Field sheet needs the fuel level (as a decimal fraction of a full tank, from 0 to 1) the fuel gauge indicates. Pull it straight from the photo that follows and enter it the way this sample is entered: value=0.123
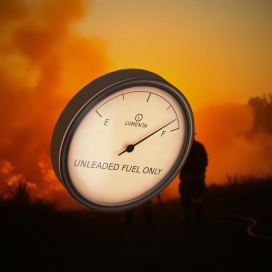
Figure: value=0.875
